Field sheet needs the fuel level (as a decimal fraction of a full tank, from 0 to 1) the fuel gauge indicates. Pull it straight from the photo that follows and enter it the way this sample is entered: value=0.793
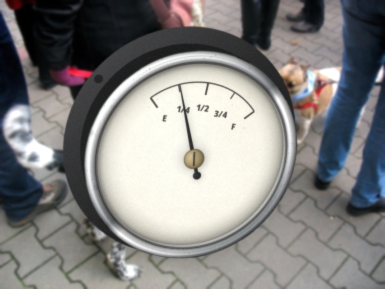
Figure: value=0.25
